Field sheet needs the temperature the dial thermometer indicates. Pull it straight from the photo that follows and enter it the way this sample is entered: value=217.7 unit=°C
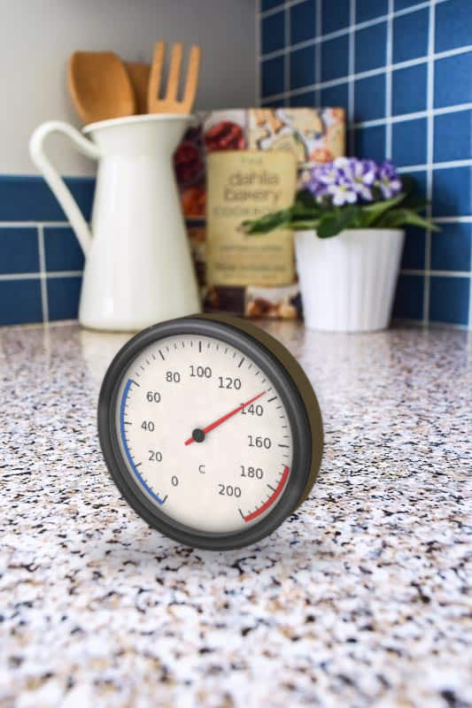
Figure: value=136 unit=°C
